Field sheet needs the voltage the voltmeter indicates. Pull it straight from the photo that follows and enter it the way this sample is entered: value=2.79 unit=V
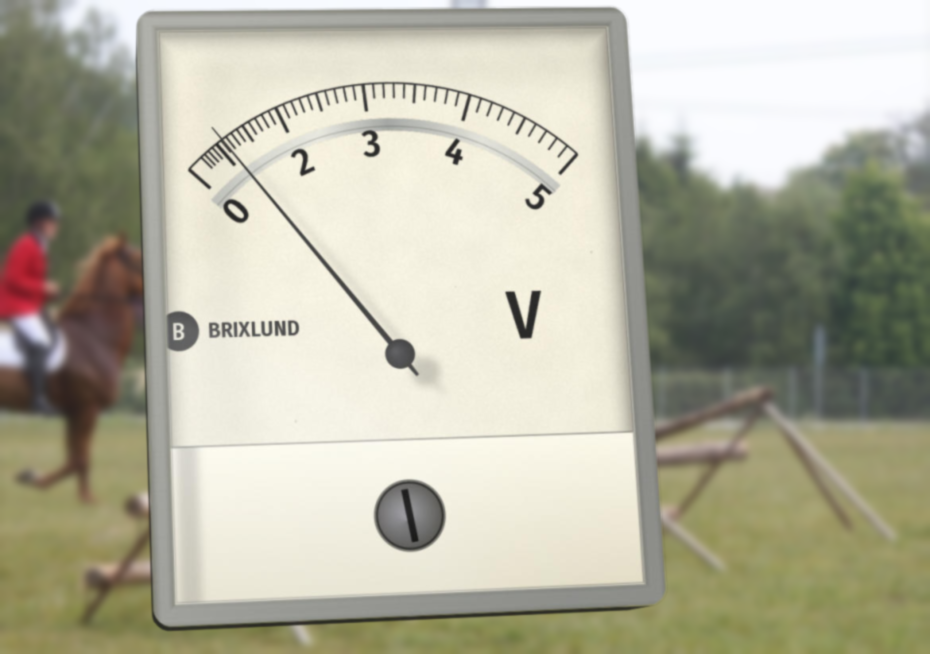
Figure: value=1.1 unit=V
